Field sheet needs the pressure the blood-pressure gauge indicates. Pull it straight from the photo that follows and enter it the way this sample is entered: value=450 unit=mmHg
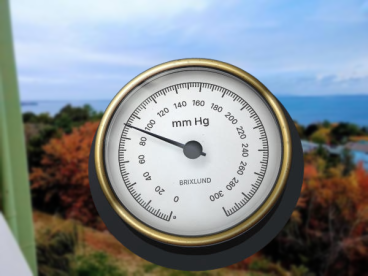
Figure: value=90 unit=mmHg
